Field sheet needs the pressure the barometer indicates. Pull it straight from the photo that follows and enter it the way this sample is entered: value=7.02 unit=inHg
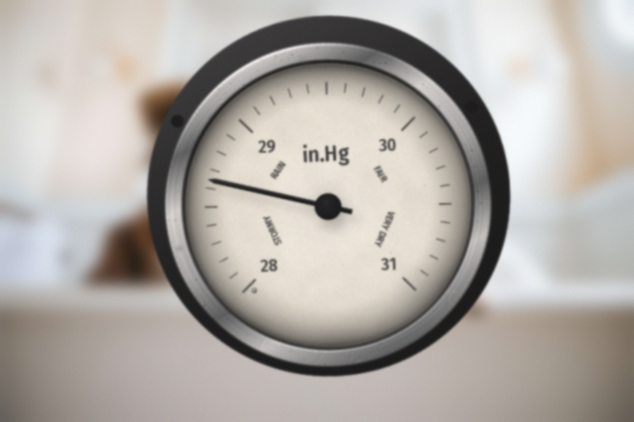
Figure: value=28.65 unit=inHg
